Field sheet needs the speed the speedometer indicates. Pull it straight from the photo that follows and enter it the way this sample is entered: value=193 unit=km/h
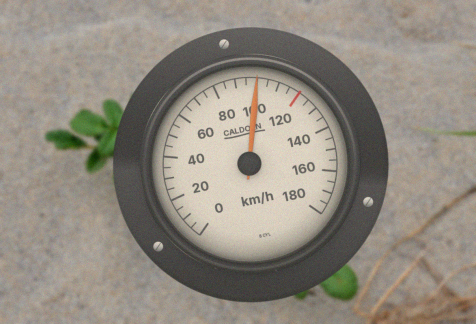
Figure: value=100 unit=km/h
